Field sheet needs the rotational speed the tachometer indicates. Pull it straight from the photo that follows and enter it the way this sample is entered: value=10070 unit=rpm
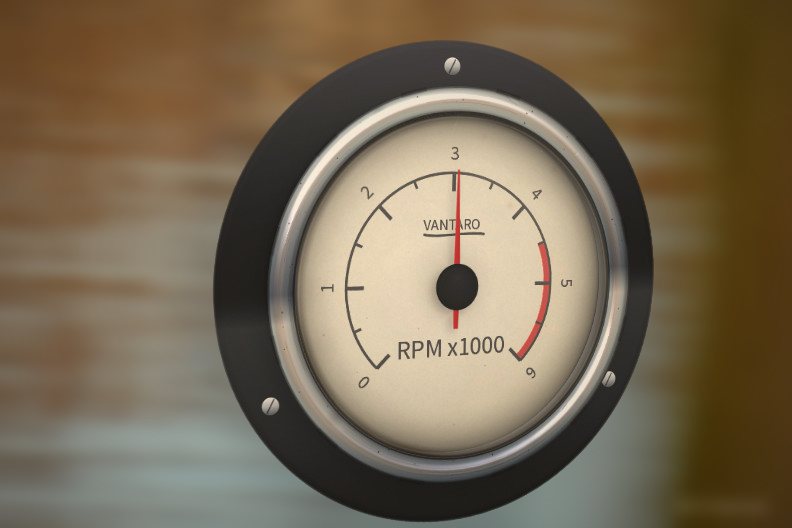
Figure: value=3000 unit=rpm
